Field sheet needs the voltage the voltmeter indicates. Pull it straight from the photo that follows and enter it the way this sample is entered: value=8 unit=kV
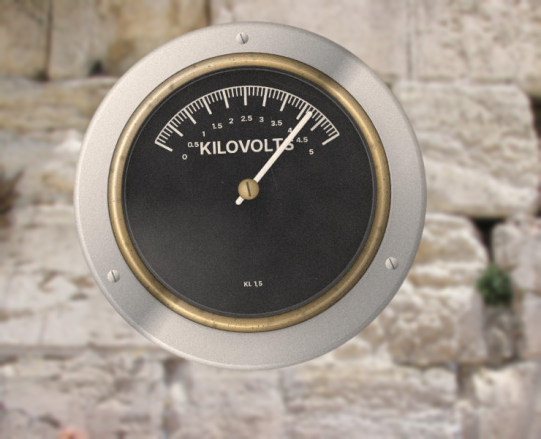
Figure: value=4.2 unit=kV
